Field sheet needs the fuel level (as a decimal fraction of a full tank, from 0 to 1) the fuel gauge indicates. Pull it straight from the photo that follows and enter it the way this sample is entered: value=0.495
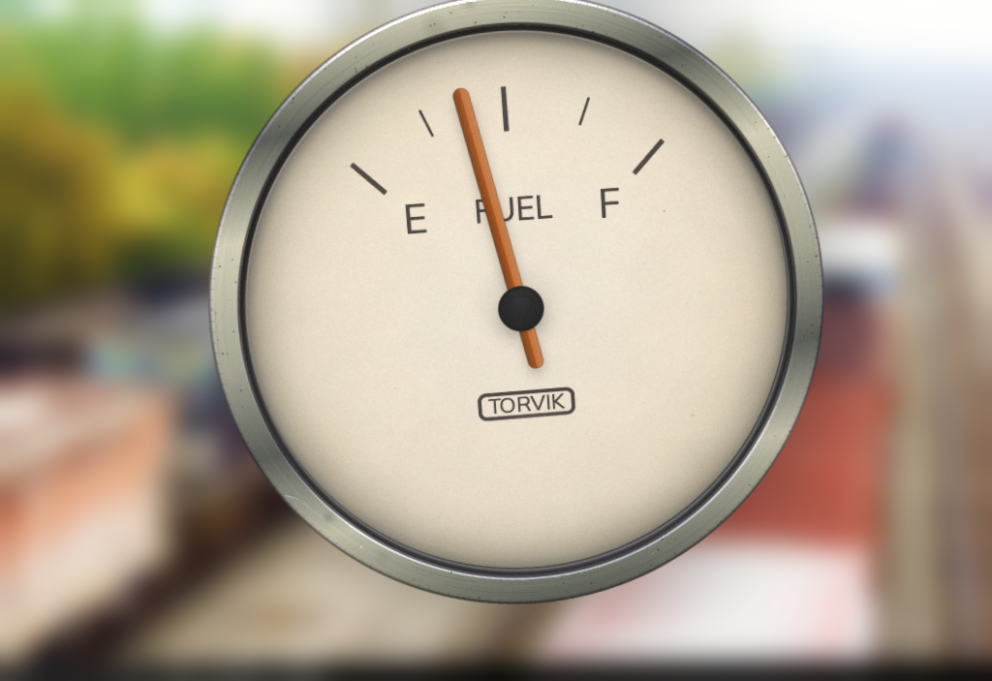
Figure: value=0.375
